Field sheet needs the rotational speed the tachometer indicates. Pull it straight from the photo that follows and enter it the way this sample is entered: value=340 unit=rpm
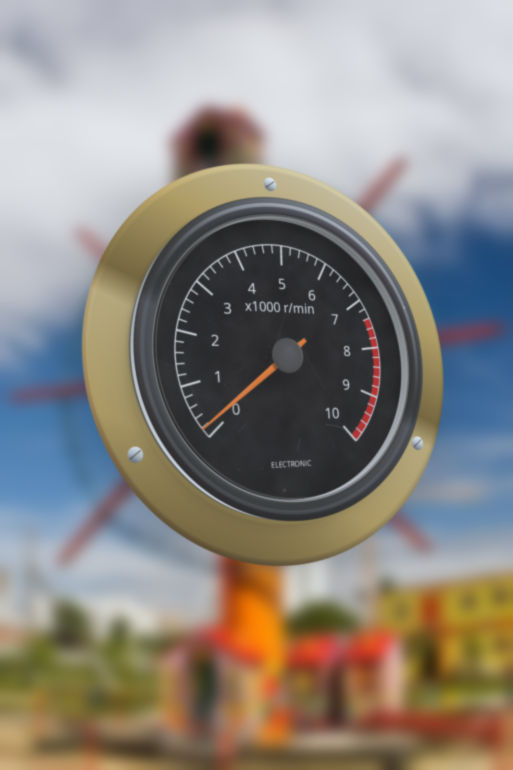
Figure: value=200 unit=rpm
